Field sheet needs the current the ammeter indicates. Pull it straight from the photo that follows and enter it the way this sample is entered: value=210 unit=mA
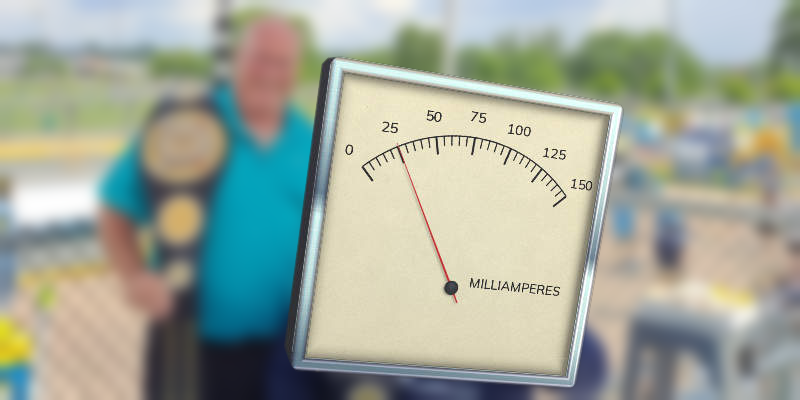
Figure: value=25 unit=mA
